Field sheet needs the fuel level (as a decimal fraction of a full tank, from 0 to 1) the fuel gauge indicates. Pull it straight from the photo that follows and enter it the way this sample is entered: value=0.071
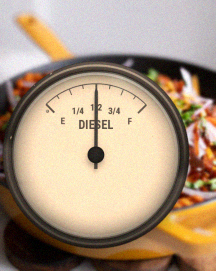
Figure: value=0.5
